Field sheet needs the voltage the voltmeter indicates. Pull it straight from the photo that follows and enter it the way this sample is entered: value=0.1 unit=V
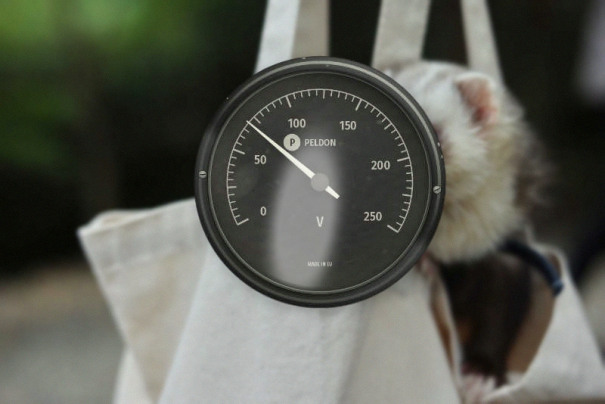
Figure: value=70 unit=V
